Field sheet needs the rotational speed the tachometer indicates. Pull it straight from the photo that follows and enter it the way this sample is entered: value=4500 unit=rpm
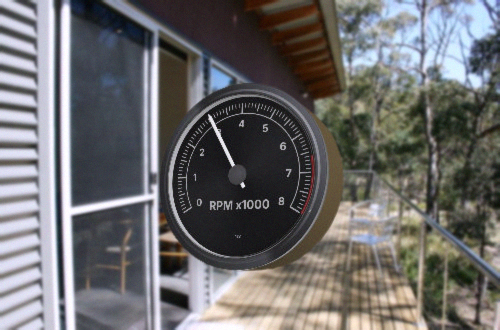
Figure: value=3000 unit=rpm
